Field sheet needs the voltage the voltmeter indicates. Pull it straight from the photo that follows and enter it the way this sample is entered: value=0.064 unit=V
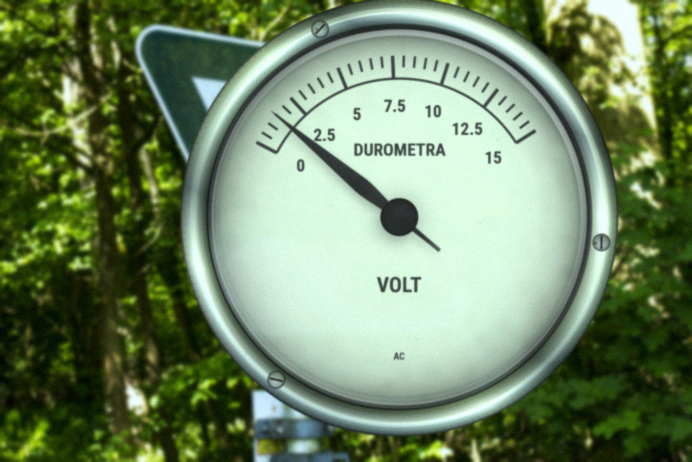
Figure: value=1.5 unit=V
